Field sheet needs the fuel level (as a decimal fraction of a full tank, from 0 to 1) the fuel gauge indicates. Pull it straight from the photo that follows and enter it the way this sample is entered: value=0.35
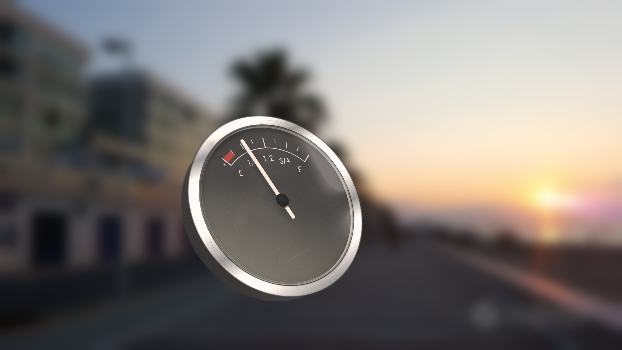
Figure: value=0.25
